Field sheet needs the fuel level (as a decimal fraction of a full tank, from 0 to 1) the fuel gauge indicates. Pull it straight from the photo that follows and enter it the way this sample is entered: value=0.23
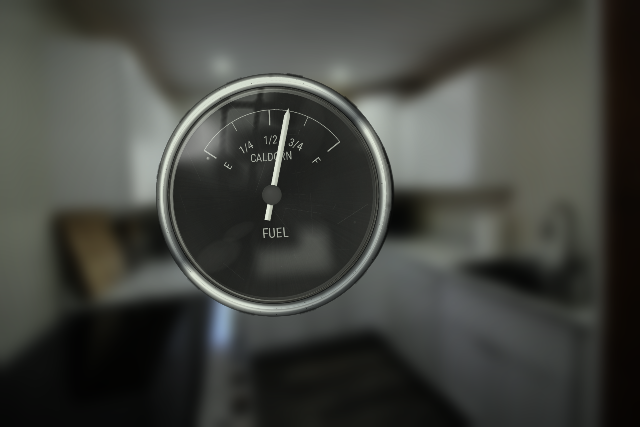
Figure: value=0.625
